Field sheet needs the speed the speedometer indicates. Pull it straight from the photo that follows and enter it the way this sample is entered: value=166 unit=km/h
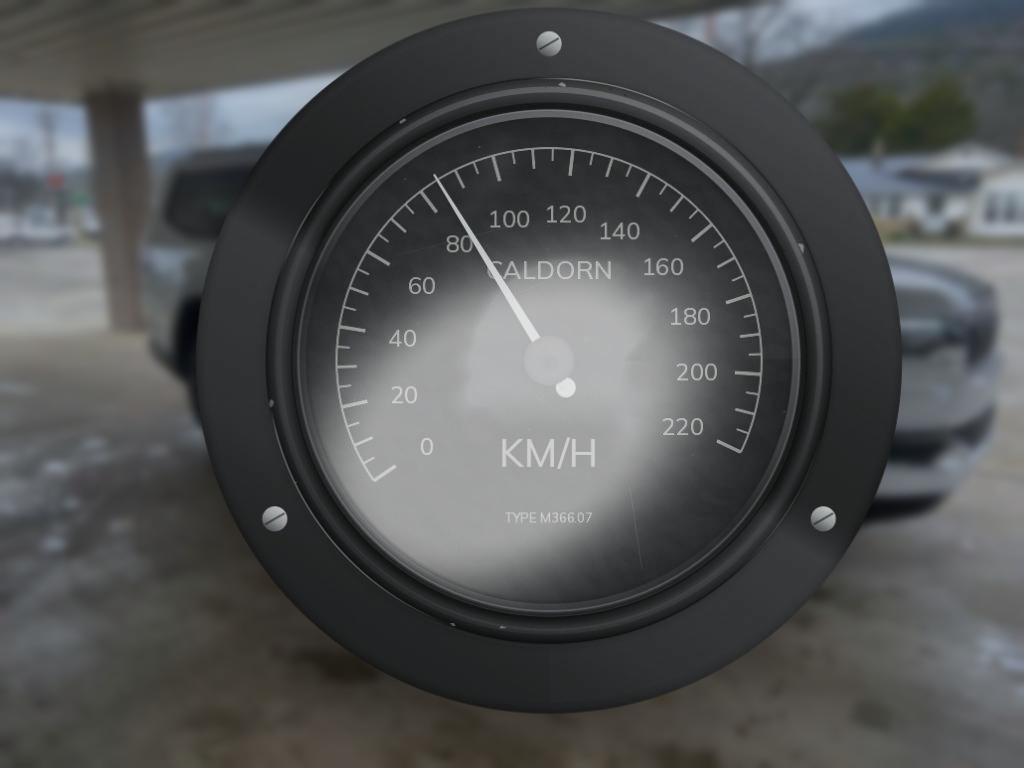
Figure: value=85 unit=km/h
